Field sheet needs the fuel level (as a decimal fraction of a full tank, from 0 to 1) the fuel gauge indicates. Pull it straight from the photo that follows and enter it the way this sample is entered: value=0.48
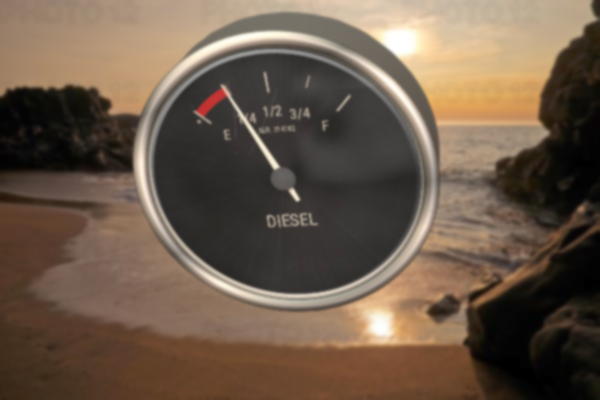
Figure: value=0.25
